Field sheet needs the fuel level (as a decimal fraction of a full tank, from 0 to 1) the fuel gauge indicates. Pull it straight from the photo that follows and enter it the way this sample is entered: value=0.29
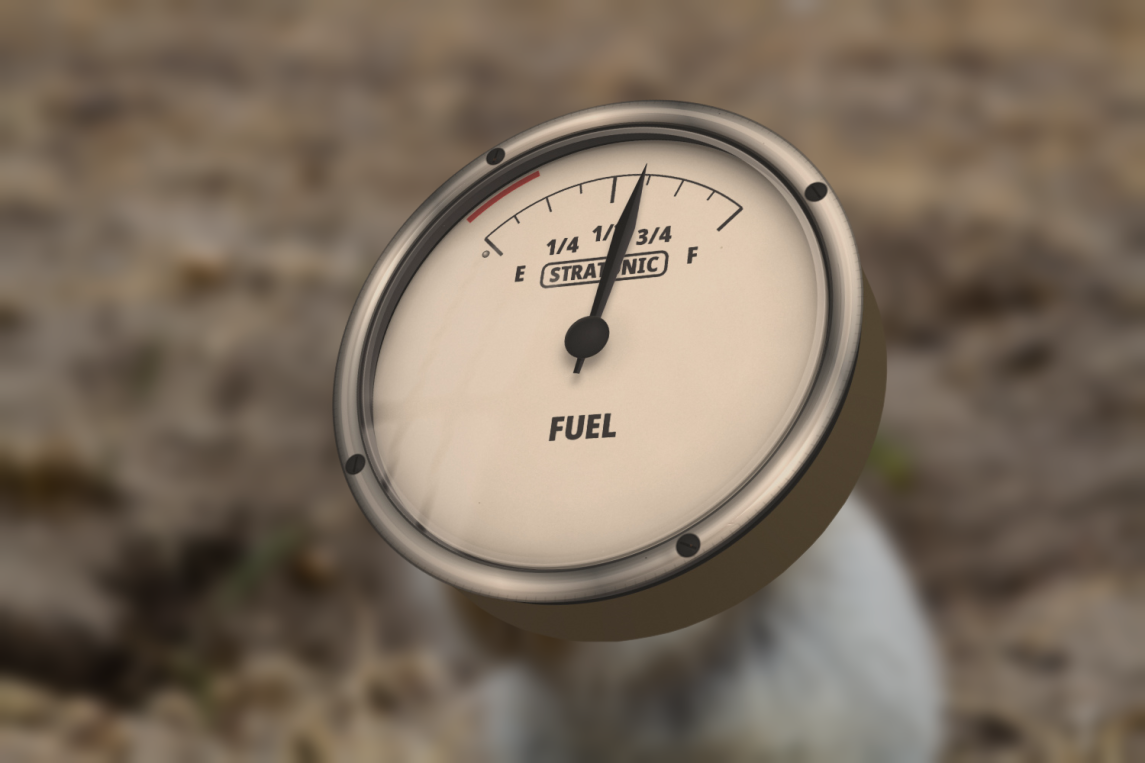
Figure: value=0.625
